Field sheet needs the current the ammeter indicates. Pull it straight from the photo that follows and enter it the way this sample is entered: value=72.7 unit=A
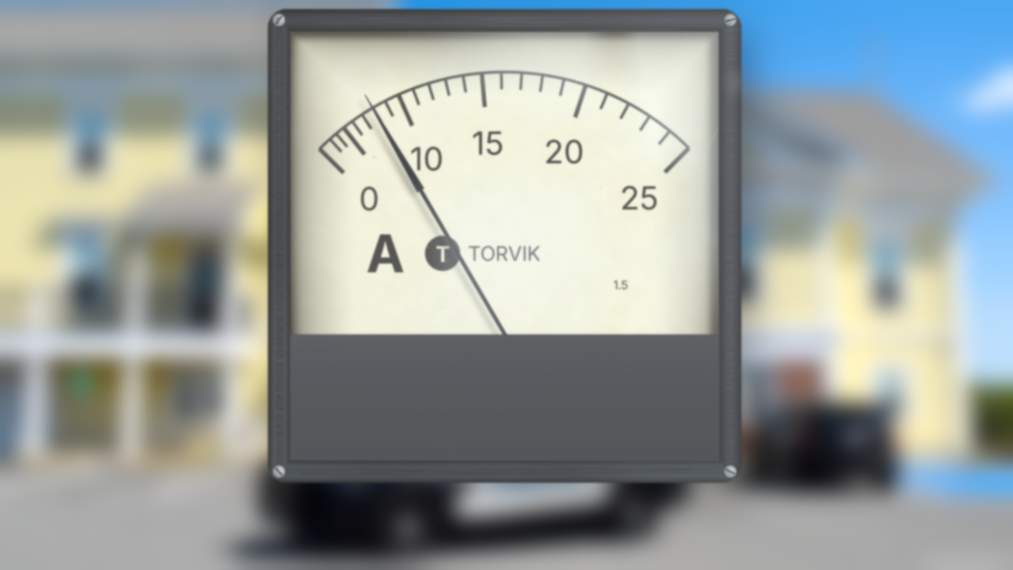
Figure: value=8 unit=A
